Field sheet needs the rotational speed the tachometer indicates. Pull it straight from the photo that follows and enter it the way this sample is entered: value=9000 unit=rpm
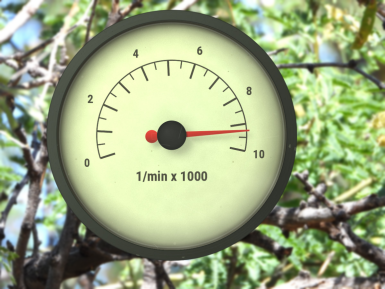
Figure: value=9250 unit=rpm
